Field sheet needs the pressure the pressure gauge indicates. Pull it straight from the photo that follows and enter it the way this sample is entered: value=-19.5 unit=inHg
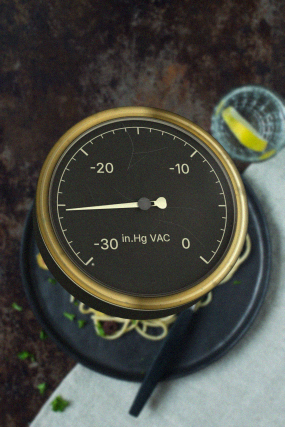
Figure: value=-25.5 unit=inHg
